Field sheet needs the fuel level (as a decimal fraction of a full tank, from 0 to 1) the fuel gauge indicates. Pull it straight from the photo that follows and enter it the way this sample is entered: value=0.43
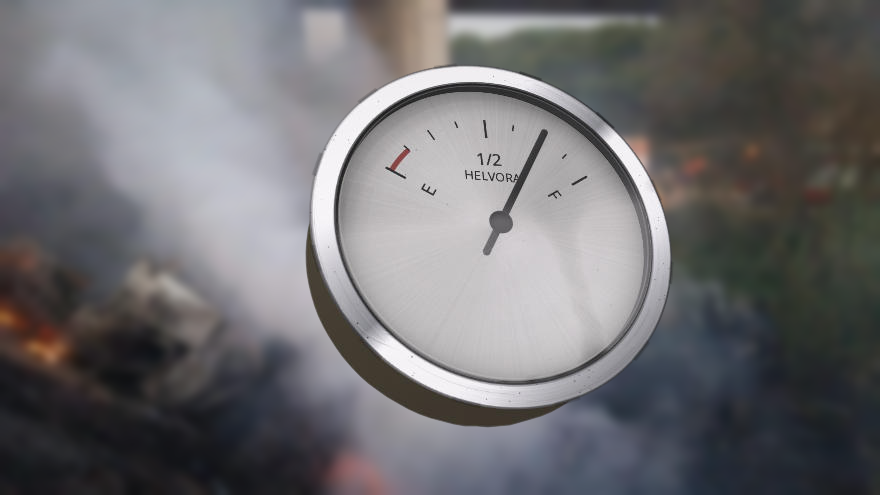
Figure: value=0.75
